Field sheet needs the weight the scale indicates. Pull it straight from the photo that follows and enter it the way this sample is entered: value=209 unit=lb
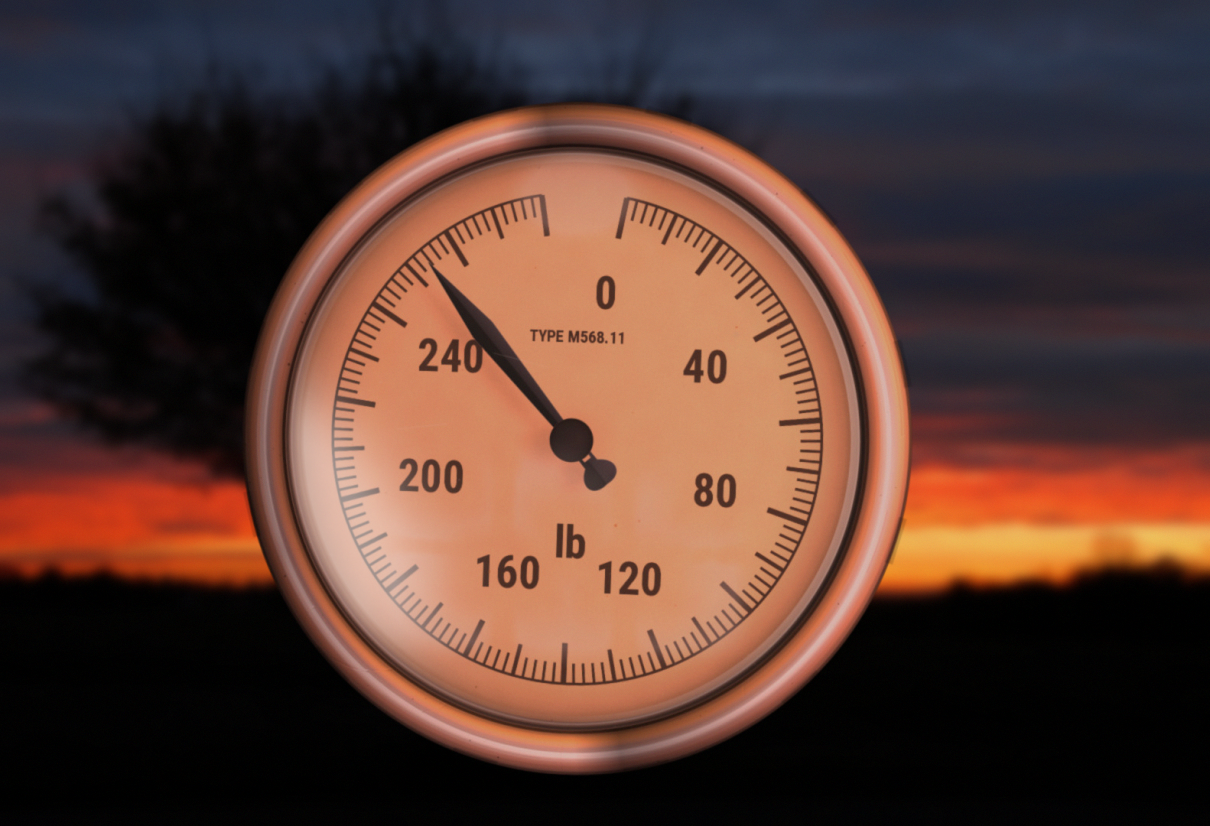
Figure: value=254 unit=lb
